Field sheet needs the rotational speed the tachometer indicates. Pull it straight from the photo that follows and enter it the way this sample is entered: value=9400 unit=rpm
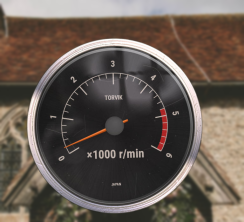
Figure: value=200 unit=rpm
